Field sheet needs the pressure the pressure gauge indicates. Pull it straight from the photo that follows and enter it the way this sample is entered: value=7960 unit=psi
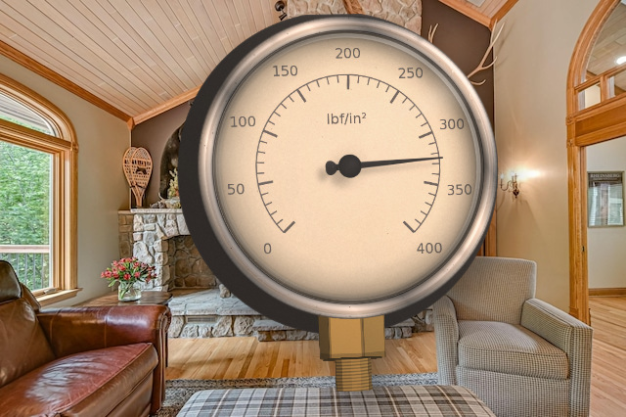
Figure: value=325 unit=psi
